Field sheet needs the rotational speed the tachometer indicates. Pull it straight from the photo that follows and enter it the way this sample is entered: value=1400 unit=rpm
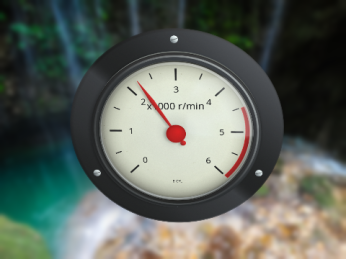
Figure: value=2250 unit=rpm
